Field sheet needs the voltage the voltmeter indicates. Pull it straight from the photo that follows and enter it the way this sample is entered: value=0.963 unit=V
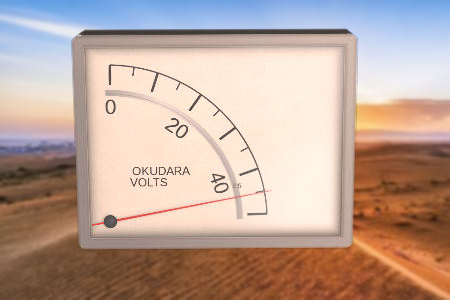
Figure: value=45 unit=V
